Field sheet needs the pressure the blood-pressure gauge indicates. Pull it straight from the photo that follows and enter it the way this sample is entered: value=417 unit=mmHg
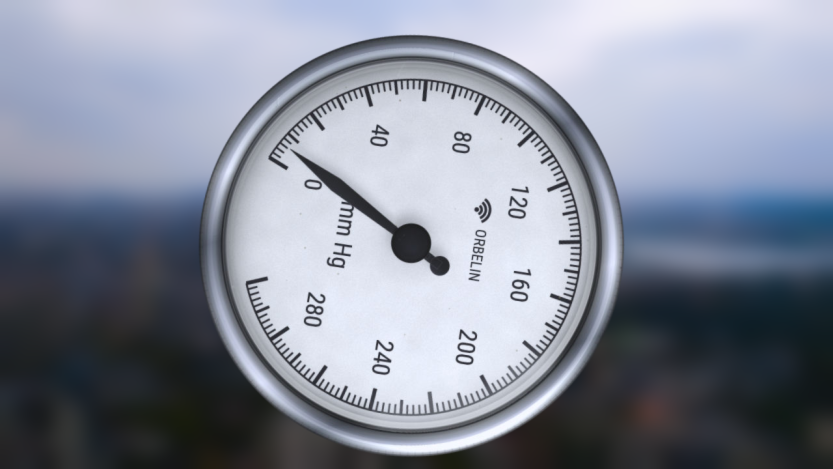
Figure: value=6 unit=mmHg
